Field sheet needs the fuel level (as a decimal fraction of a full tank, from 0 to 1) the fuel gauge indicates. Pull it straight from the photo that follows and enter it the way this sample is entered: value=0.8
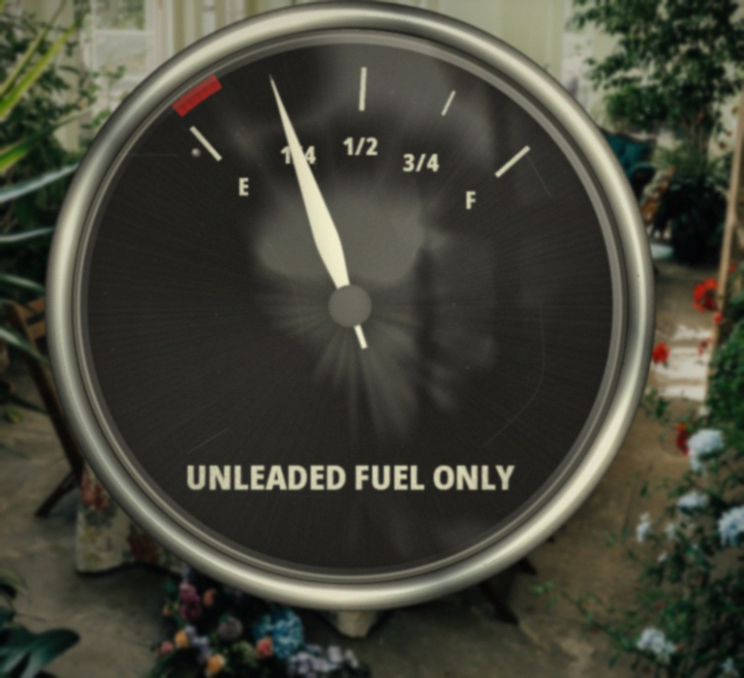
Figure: value=0.25
